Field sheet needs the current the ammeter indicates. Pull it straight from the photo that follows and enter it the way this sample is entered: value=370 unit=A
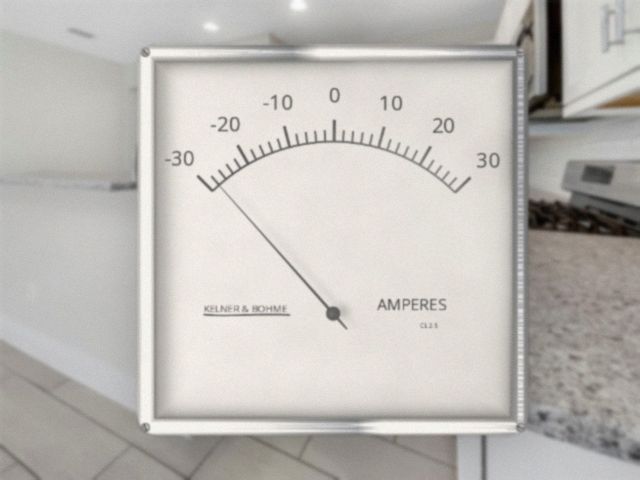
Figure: value=-28 unit=A
